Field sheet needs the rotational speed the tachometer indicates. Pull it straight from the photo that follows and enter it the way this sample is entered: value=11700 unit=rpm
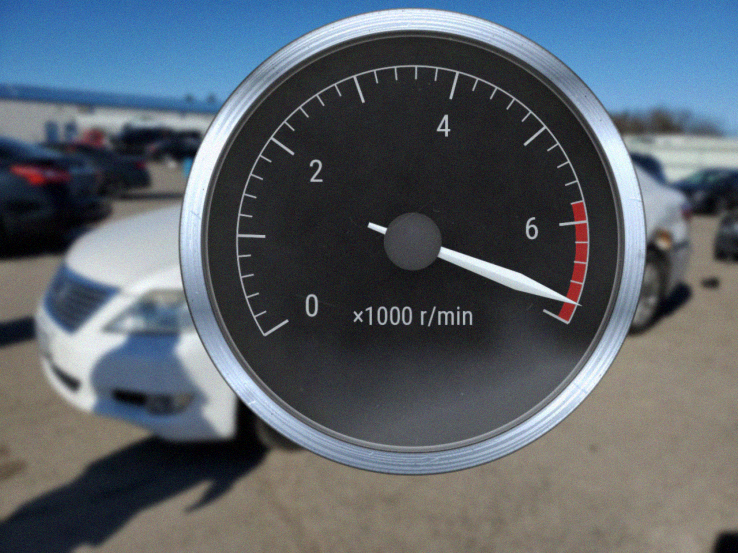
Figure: value=6800 unit=rpm
